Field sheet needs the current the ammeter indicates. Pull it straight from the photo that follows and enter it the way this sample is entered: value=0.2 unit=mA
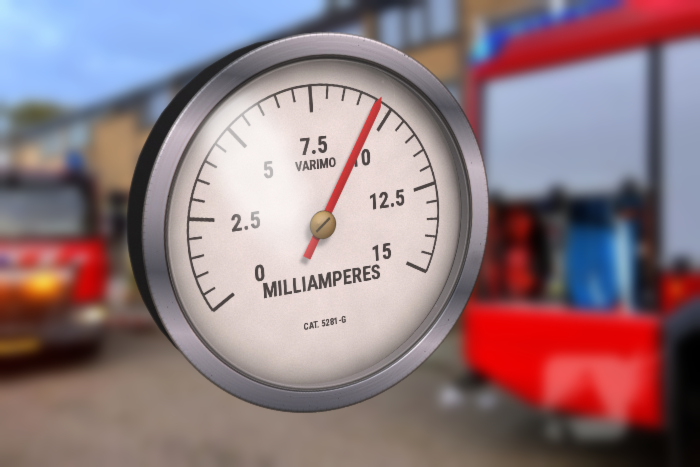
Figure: value=9.5 unit=mA
